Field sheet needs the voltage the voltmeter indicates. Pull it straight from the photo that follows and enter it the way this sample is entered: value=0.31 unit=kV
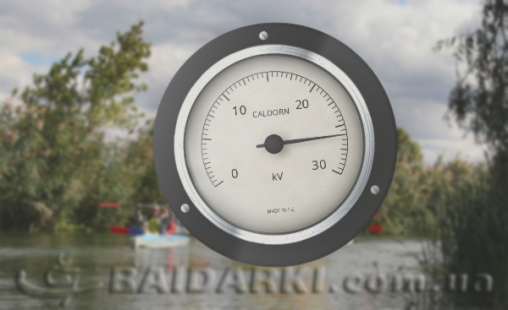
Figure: value=26 unit=kV
